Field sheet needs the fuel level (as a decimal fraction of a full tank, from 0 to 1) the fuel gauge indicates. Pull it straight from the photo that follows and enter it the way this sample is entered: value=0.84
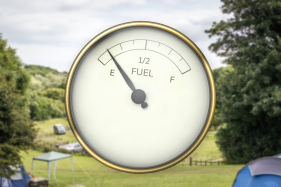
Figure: value=0.125
